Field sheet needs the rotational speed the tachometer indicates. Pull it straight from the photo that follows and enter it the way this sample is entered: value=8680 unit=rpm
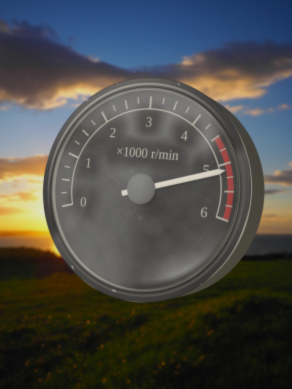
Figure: value=5125 unit=rpm
